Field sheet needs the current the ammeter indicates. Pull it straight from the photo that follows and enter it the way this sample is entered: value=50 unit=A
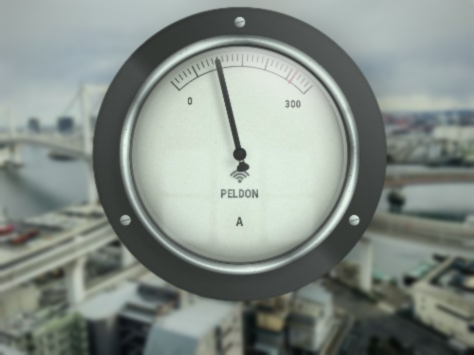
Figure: value=100 unit=A
